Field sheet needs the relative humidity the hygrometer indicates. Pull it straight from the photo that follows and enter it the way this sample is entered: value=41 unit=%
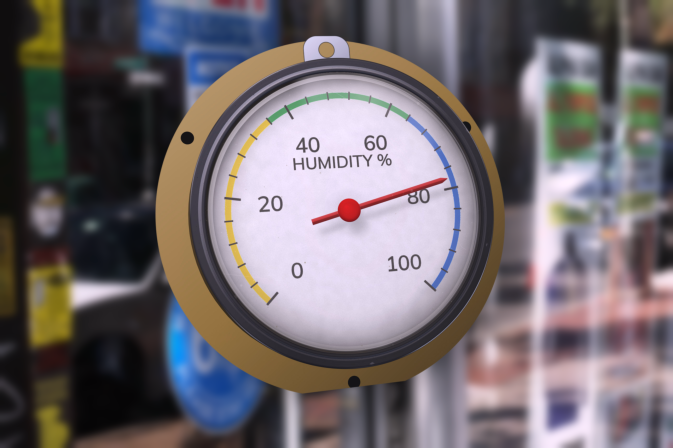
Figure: value=78 unit=%
